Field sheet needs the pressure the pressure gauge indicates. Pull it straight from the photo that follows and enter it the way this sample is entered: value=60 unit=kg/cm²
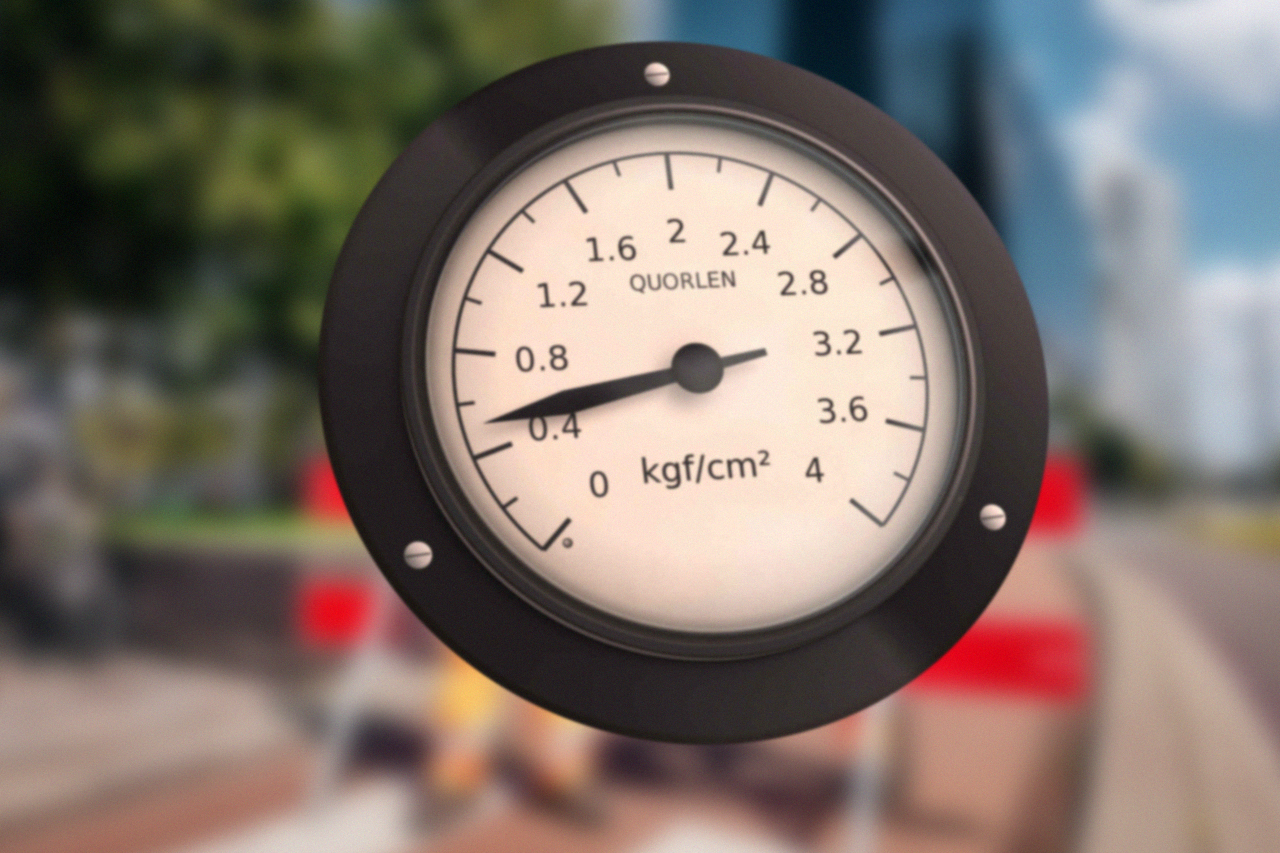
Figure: value=0.5 unit=kg/cm²
